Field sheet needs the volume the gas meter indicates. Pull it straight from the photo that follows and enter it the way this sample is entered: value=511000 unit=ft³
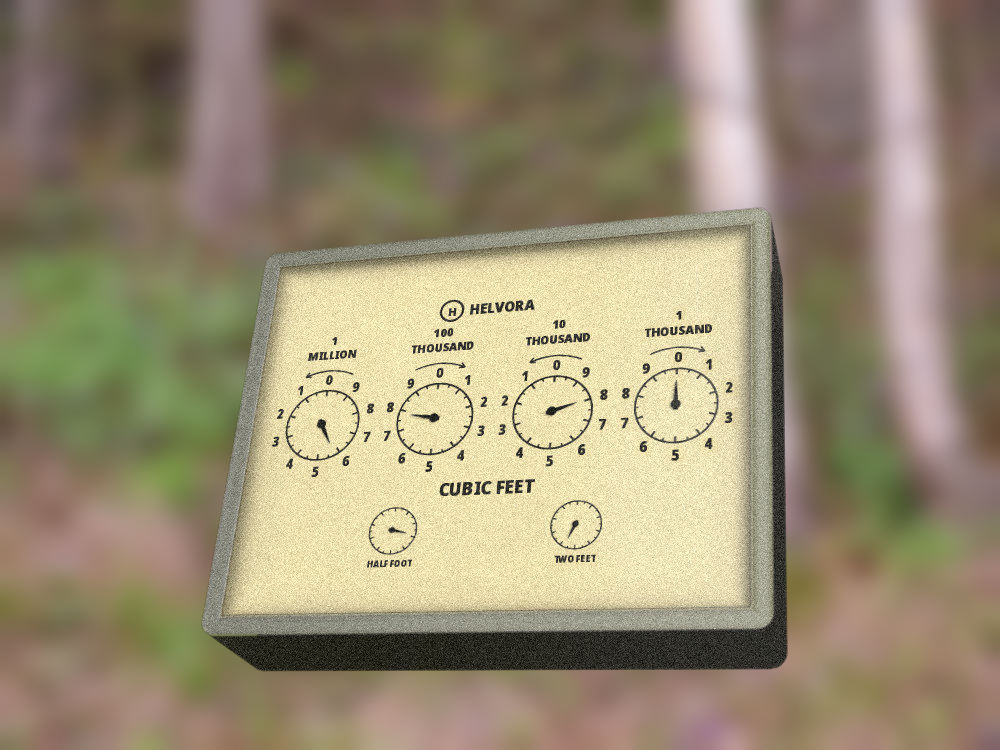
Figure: value=578000 unit=ft³
